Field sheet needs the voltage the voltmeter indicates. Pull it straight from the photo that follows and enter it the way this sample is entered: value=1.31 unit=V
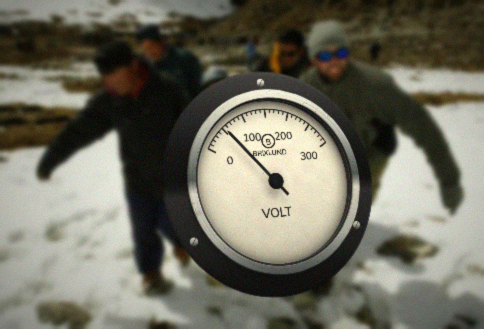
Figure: value=50 unit=V
